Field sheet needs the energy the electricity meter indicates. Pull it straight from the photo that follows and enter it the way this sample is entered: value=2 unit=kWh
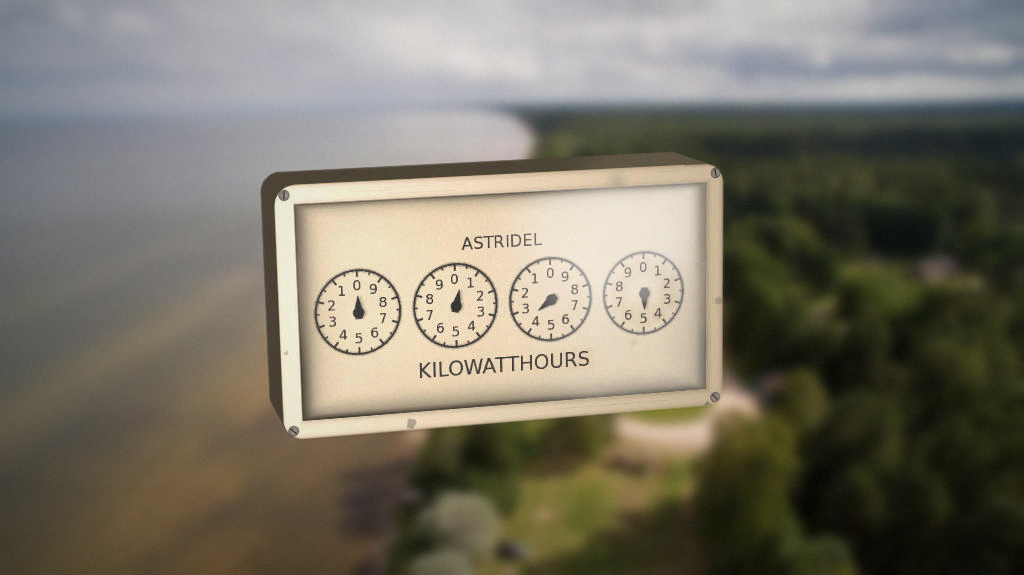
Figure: value=35 unit=kWh
